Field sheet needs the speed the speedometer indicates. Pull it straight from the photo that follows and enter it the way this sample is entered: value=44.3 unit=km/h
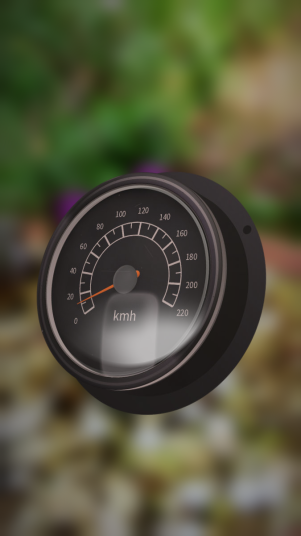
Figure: value=10 unit=km/h
